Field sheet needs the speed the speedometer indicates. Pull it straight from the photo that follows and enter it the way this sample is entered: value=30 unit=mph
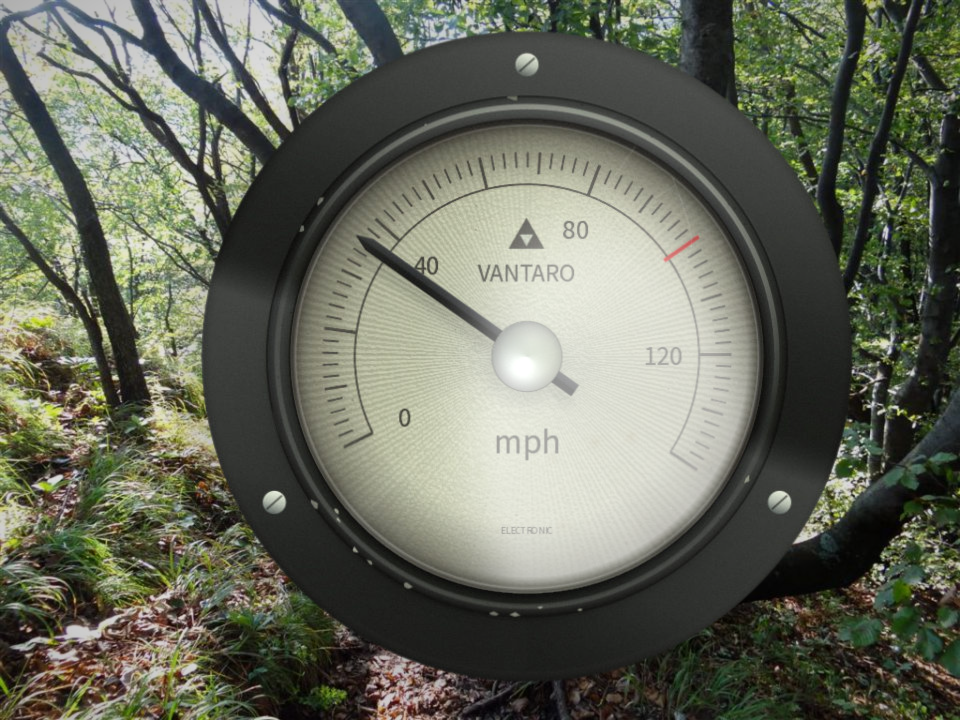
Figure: value=36 unit=mph
